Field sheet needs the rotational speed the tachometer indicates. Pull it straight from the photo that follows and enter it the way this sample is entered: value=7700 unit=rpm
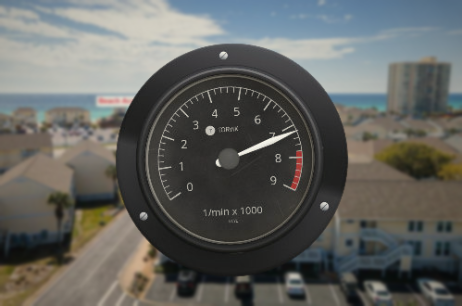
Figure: value=7200 unit=rpm
